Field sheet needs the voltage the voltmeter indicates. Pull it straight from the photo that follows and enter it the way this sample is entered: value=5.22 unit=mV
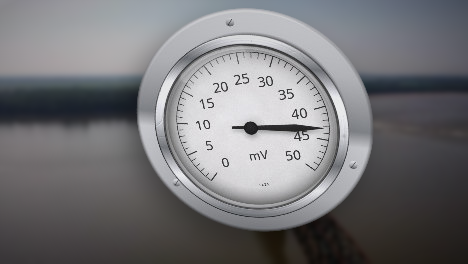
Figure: value=43 unit=mV
